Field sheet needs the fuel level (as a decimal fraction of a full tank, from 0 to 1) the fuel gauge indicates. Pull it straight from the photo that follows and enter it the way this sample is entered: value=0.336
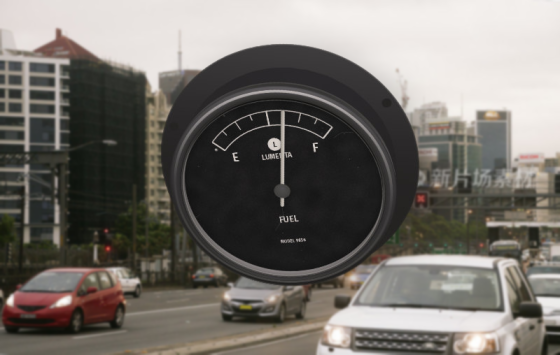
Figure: value=0.625
